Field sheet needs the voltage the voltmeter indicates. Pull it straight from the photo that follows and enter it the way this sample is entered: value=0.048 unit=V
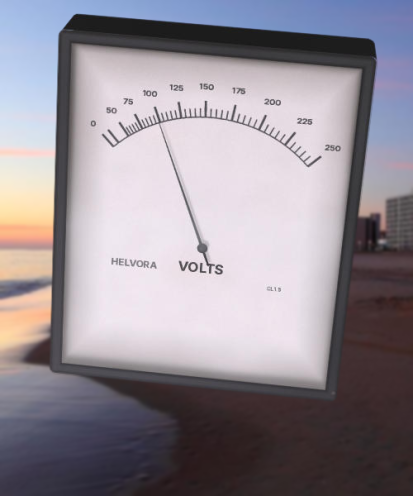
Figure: value=100 unit=V
